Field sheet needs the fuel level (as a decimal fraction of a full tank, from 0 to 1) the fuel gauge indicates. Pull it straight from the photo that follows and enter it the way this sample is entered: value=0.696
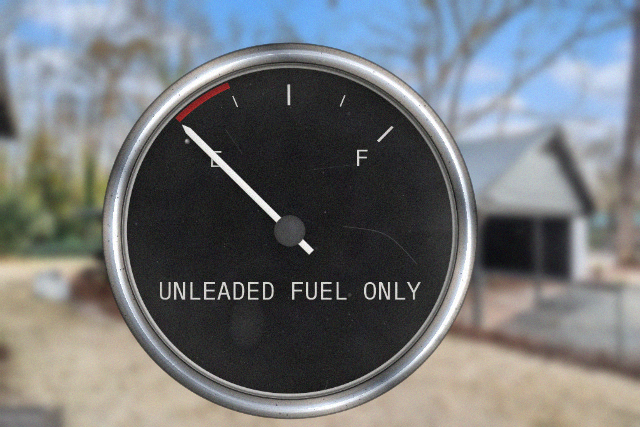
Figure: value=0
